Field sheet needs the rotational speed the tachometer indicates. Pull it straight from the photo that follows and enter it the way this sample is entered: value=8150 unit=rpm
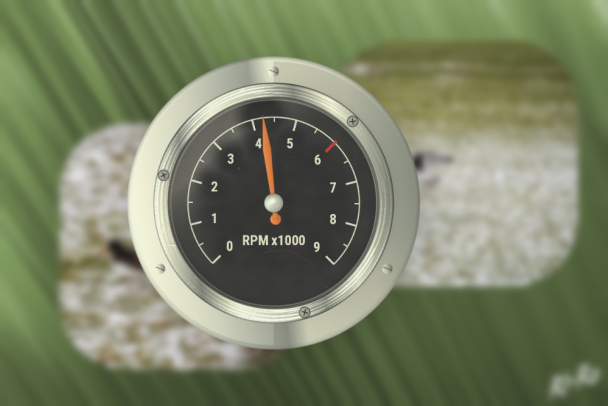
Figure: value=4250 unit=rpm
